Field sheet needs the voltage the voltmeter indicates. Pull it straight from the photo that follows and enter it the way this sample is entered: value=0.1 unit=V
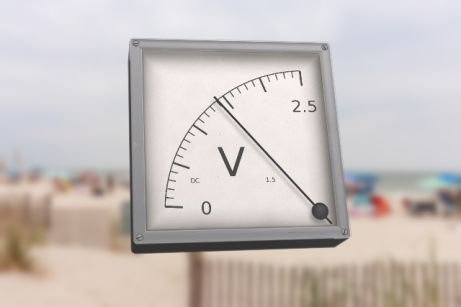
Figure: value=1.4 unit=V
